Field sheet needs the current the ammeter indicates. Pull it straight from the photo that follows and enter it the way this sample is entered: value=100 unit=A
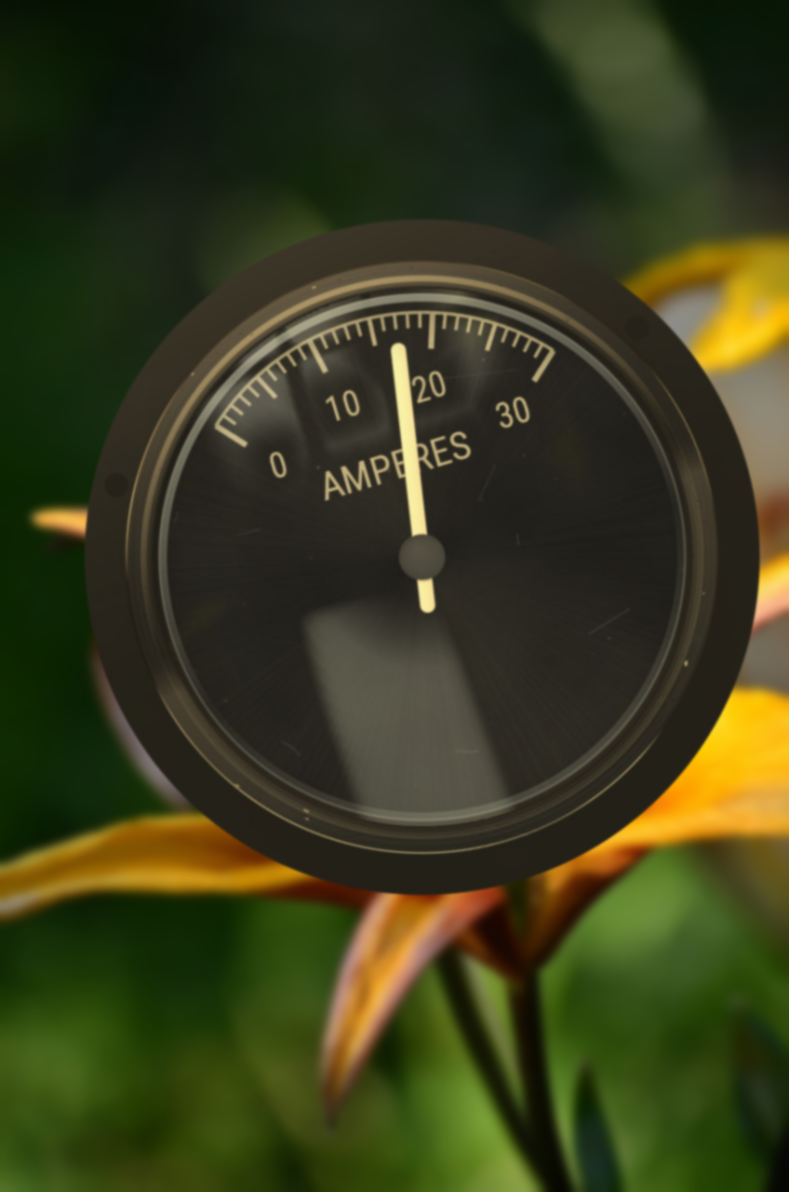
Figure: value=17 unit=A
